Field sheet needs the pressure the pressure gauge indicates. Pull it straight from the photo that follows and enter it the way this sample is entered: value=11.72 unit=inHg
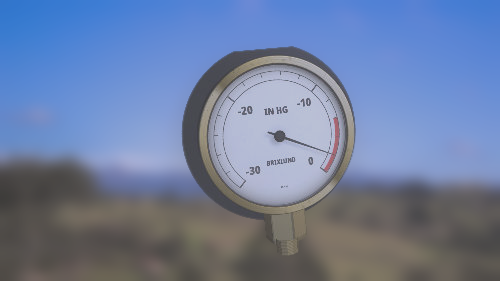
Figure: value=-2 unit=inHg
